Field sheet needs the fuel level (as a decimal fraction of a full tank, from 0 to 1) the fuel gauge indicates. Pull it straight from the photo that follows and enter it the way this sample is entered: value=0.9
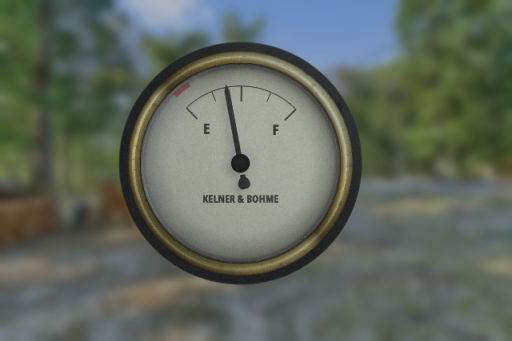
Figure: value=0.375
